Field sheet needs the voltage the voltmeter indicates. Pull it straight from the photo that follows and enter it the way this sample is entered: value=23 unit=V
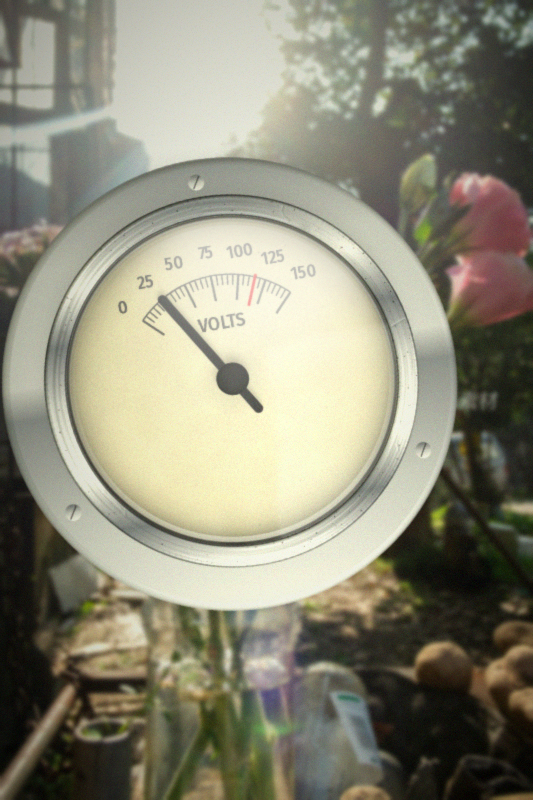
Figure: value=25 unit=V
